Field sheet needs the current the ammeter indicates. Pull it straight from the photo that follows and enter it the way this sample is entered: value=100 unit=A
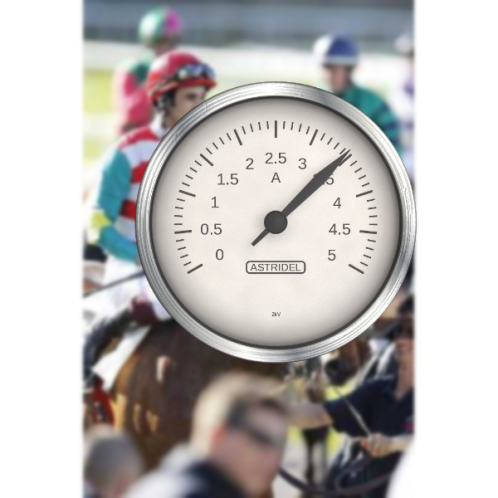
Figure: value=3.45 unit=A
